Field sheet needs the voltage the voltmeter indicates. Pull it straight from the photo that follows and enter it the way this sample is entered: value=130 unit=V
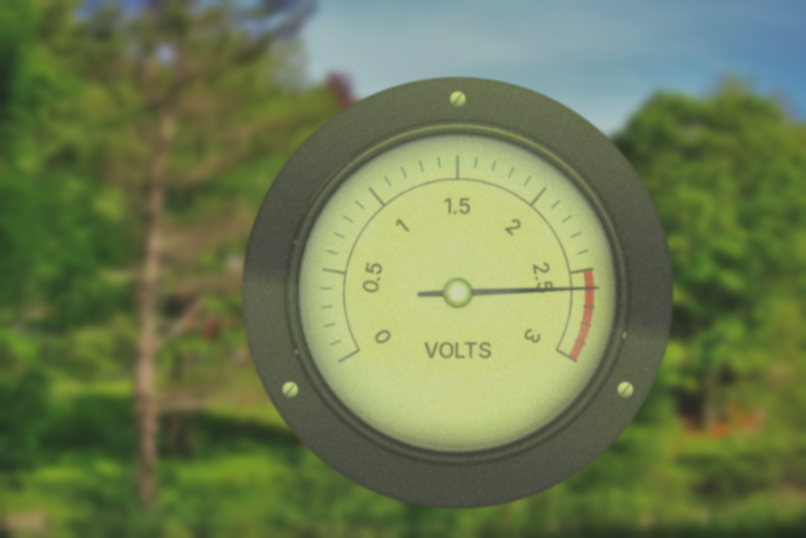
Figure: value=2.6 unit=V
